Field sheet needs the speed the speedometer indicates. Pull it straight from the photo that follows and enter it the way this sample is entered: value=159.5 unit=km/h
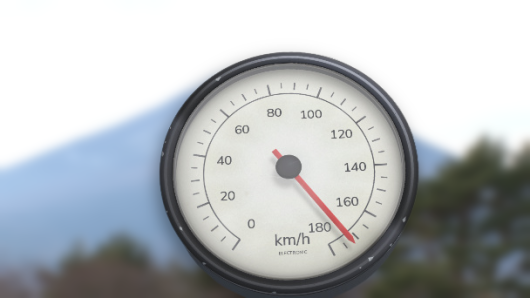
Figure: value=172.5 unit=km/h
